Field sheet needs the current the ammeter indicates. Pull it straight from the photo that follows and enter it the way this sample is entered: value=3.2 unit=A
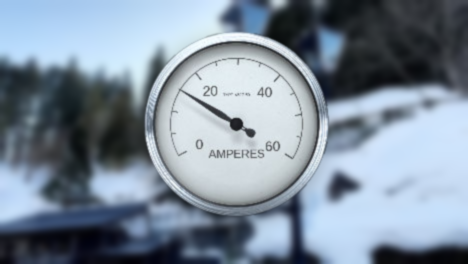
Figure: value=15 unit=A
